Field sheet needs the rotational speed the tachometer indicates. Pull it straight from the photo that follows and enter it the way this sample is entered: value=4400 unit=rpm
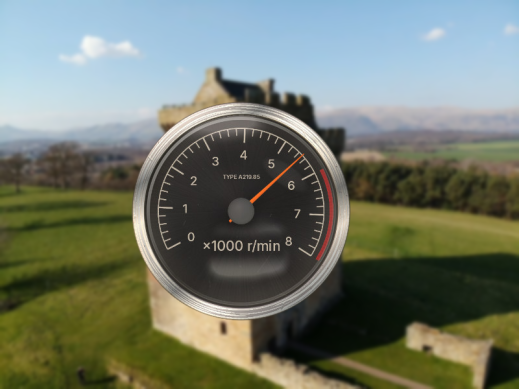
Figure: value=5500 unit=rpm
